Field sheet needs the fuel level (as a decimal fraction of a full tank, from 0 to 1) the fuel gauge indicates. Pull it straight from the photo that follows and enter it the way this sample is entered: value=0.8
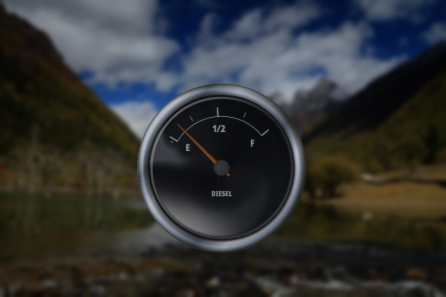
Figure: value=0.125
